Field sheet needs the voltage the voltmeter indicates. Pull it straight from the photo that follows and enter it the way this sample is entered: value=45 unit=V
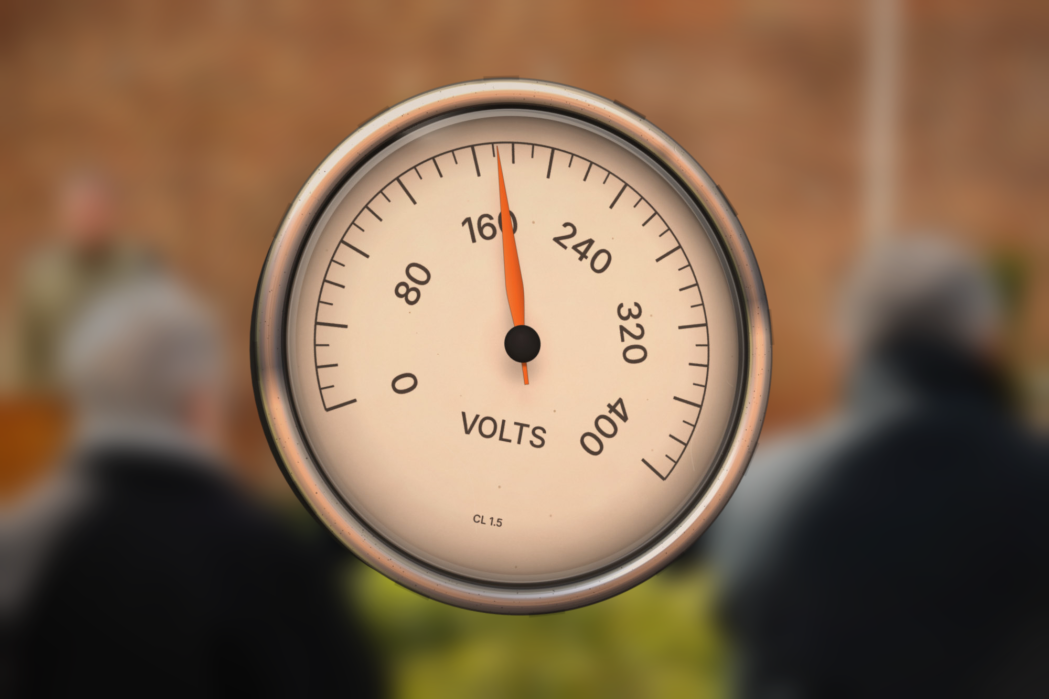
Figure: value=170 unit=V
